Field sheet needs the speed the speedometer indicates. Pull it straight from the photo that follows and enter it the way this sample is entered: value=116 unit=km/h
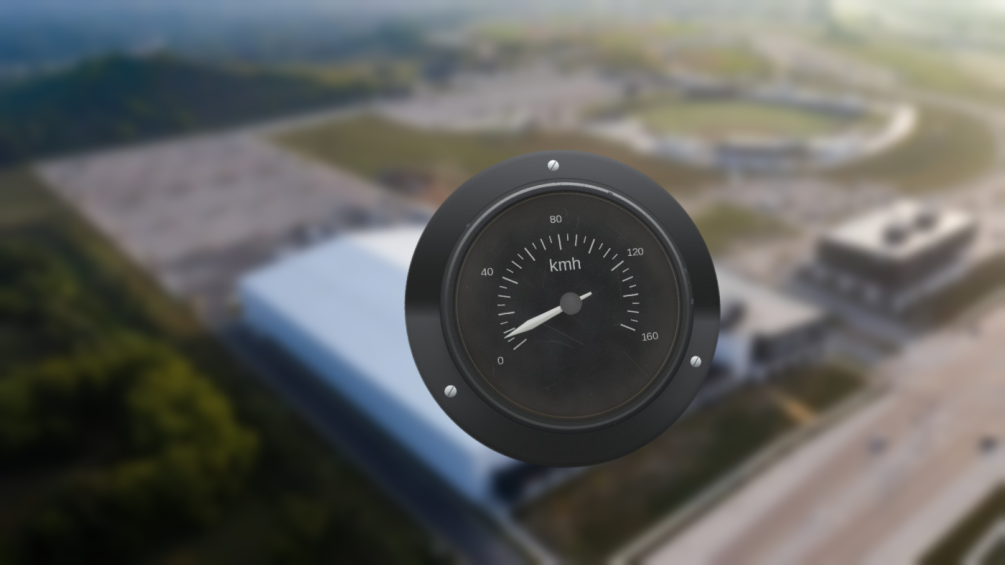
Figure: value=7.5 unit=km/h
